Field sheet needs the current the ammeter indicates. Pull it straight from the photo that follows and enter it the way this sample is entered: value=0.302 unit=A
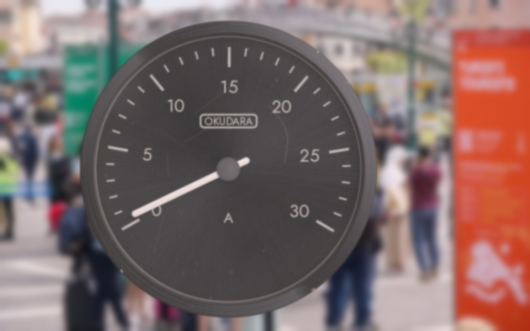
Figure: value=0.5 unit=A
